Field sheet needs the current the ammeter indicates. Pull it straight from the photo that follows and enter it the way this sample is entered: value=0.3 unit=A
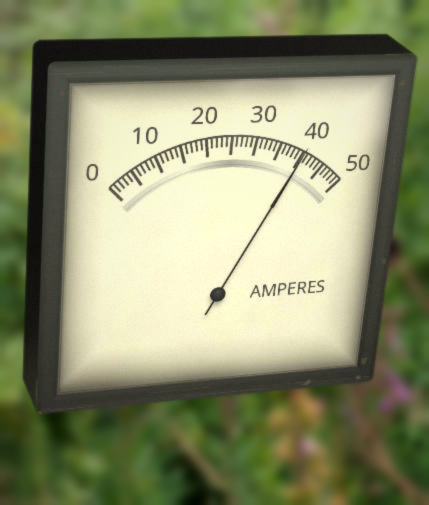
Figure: value=40 unit=A
